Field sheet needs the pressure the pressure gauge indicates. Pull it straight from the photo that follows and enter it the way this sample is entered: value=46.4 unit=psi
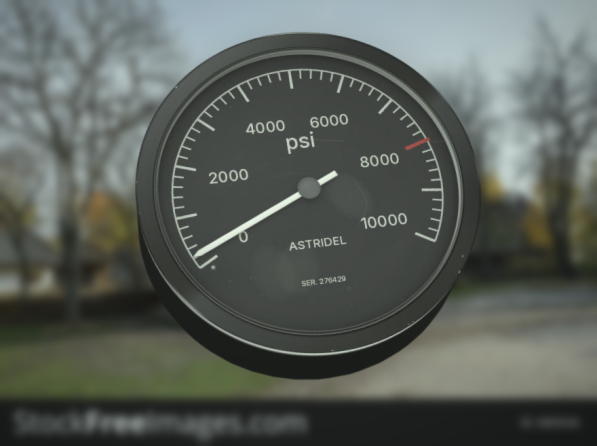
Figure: value=200 unit=psi
